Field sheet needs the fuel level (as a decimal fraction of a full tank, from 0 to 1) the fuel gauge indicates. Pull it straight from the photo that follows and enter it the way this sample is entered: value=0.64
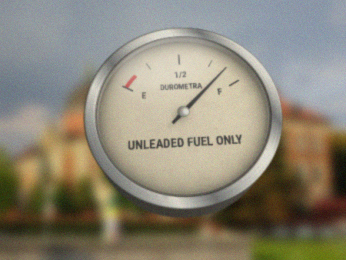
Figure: value=0.875
